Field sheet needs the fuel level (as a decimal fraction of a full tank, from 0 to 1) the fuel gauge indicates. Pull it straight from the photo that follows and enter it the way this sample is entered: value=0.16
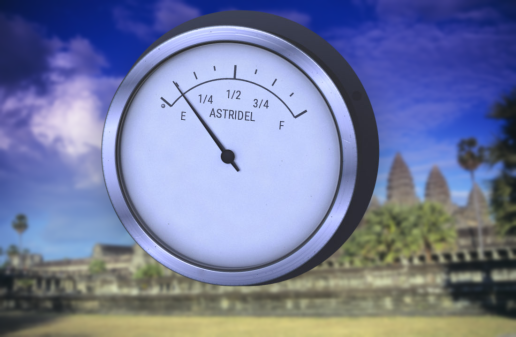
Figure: value=0.125
